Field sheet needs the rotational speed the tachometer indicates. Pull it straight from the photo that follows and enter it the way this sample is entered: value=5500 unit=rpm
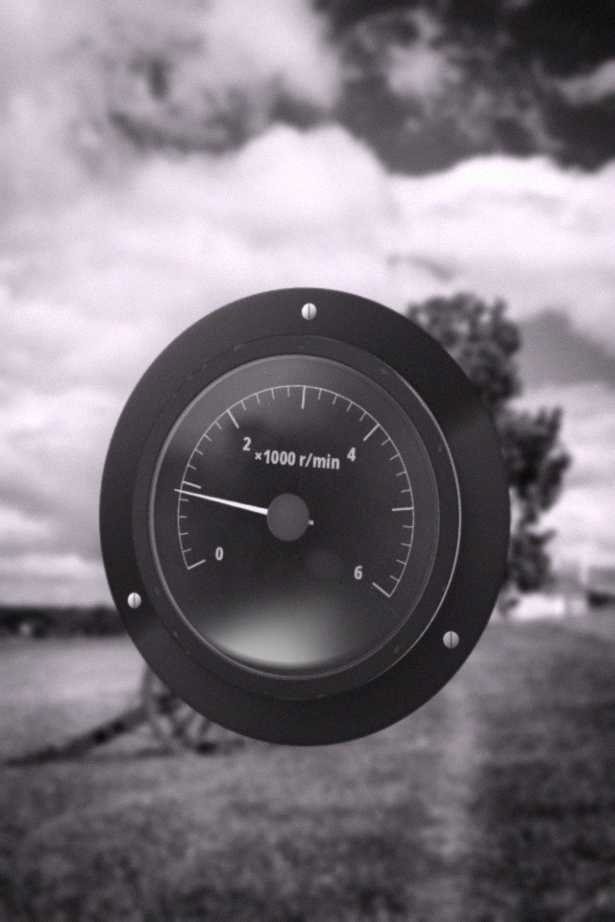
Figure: value=900 unit=rpm
